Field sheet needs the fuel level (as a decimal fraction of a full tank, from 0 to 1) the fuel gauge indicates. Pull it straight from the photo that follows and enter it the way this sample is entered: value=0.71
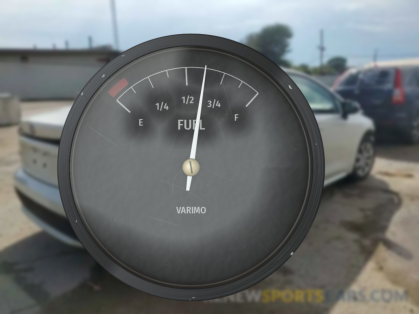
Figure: value=0.625
